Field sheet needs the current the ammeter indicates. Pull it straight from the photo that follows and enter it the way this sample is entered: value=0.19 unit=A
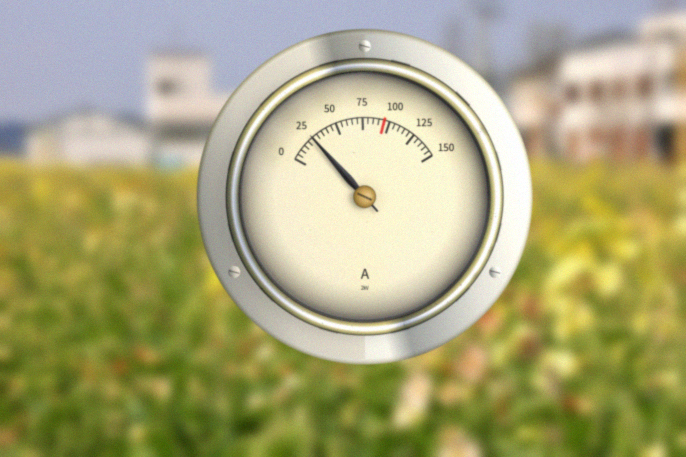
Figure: value=25 unit=A
